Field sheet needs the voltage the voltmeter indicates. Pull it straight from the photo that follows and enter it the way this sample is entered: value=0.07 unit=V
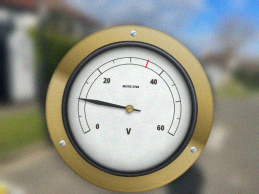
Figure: value=10 unit=V
